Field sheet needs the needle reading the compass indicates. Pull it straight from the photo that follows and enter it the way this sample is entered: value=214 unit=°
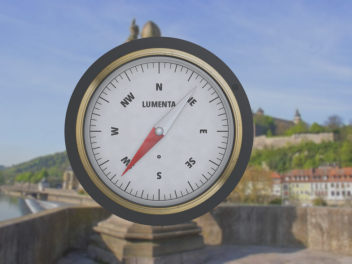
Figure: value=220 unit=°
